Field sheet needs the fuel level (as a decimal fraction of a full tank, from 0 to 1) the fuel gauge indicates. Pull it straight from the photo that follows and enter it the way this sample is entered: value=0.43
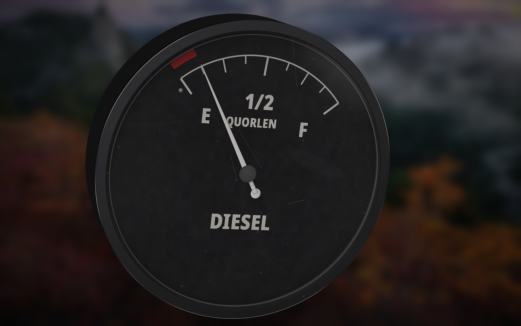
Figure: value=0.125
